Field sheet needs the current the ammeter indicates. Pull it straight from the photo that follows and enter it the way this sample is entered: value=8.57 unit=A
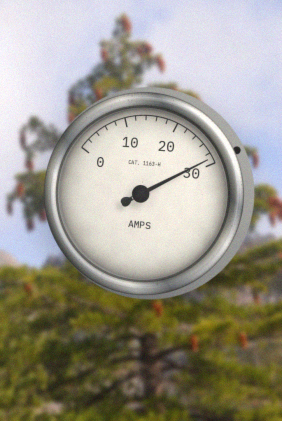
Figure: value=29 unit=A
